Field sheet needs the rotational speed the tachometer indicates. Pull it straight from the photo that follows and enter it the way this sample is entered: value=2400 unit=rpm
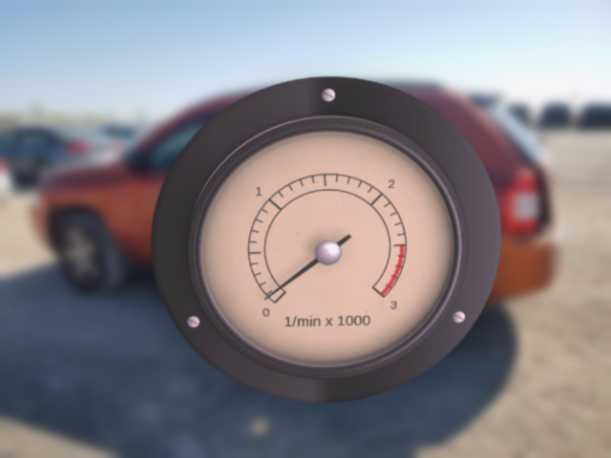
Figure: value=100 unit=rpm
